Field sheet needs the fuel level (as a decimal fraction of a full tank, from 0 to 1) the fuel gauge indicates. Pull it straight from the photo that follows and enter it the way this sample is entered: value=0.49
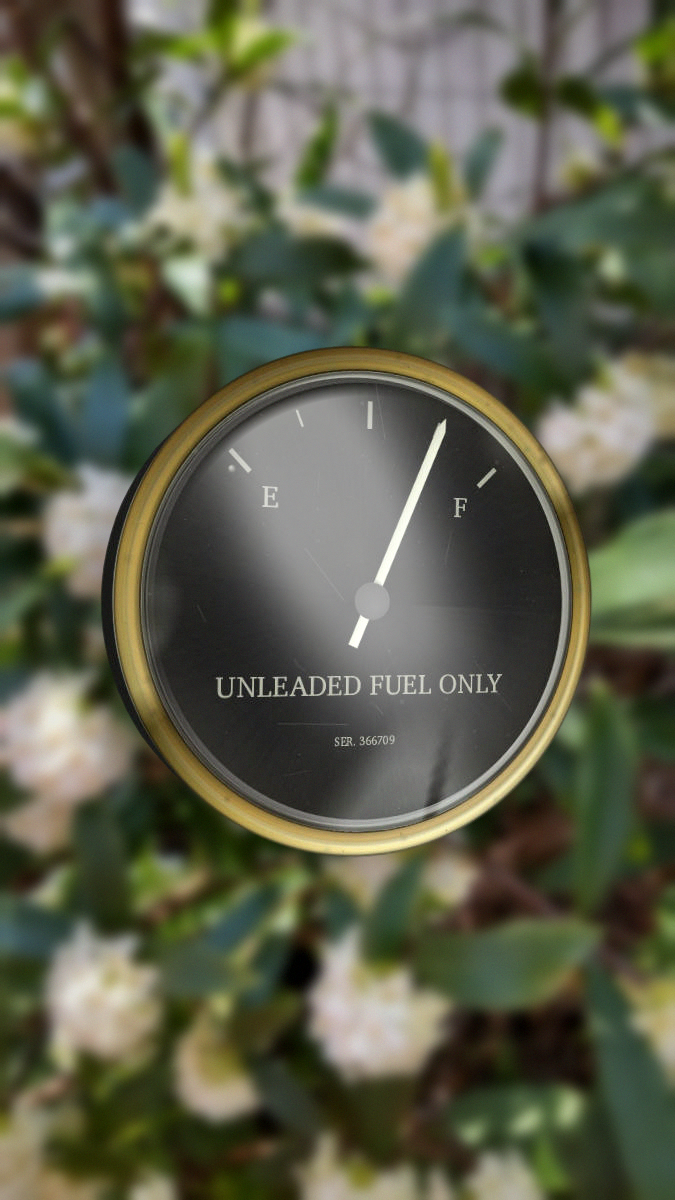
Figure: value=0.75
